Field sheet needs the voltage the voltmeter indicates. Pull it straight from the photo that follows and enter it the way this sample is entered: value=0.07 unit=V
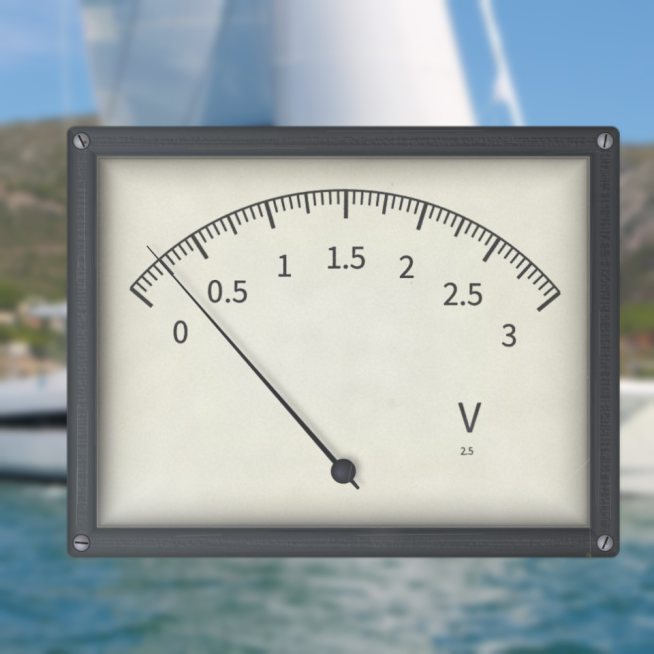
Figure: value=0.25 unit=V
